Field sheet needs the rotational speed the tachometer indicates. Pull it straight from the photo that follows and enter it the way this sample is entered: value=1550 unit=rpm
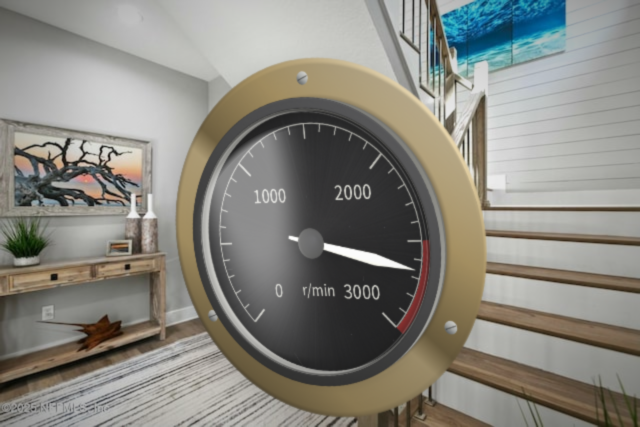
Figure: value=2650 unit=rpm
